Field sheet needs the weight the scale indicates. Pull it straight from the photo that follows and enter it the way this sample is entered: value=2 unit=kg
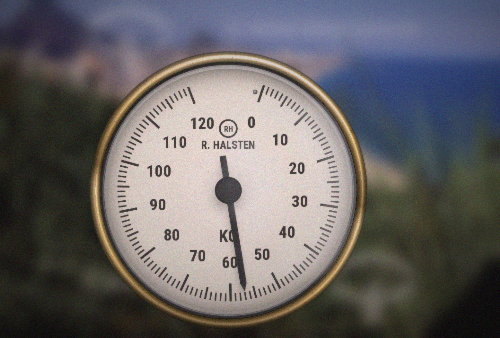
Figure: value=57 unit=kg
